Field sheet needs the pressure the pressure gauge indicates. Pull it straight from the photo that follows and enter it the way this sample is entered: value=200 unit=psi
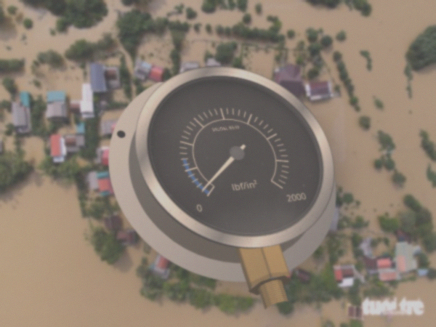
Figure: value=50 unit=psi
